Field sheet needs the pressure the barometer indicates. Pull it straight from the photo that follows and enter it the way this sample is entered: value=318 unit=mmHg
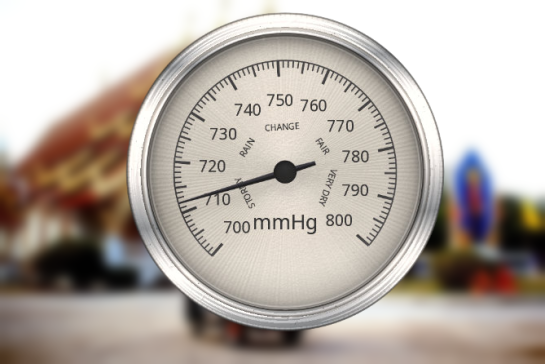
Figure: value=712 unit=mmHg
